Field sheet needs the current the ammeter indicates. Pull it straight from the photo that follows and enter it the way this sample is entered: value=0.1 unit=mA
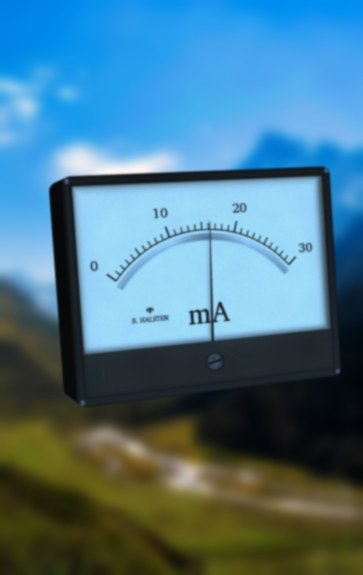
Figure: value=16 unit=mA
